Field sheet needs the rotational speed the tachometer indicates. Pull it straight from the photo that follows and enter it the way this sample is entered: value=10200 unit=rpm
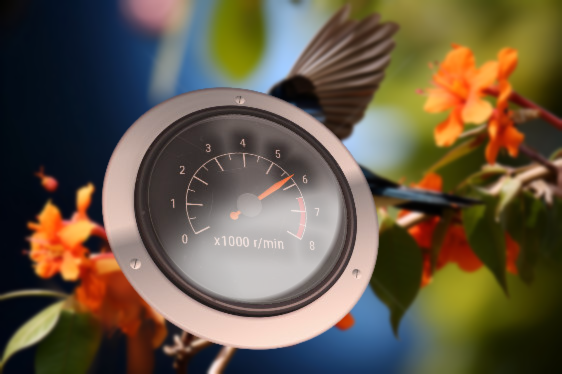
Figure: value=5750 unit=rpm
